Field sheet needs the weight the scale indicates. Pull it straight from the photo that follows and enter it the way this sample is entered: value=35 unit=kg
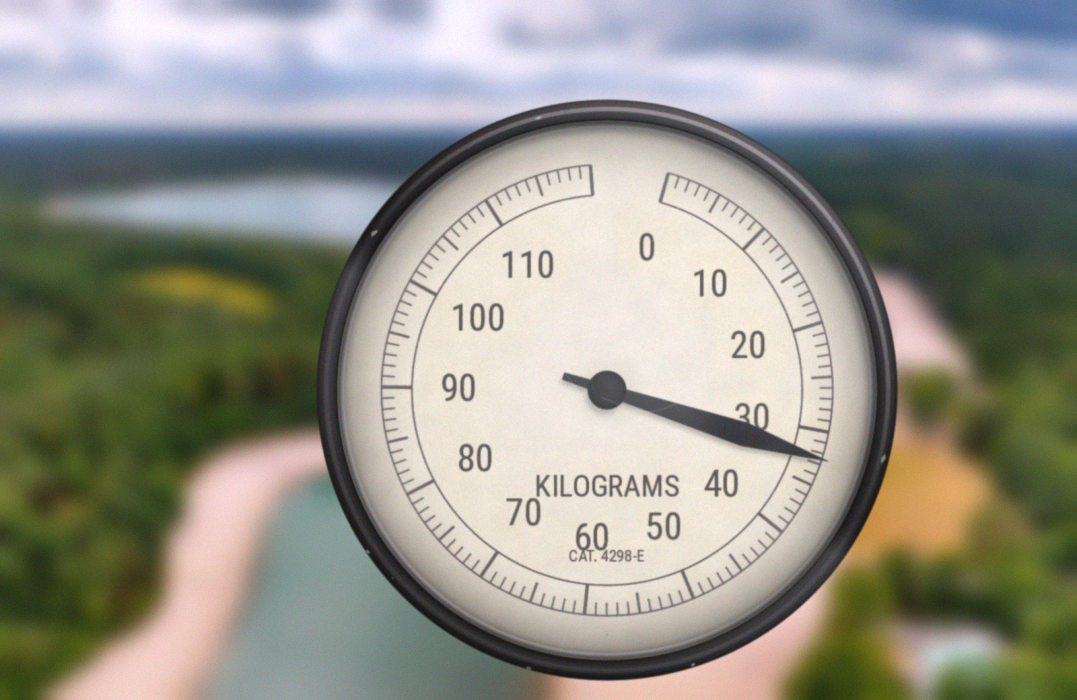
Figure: value=32.5 unit=kg
